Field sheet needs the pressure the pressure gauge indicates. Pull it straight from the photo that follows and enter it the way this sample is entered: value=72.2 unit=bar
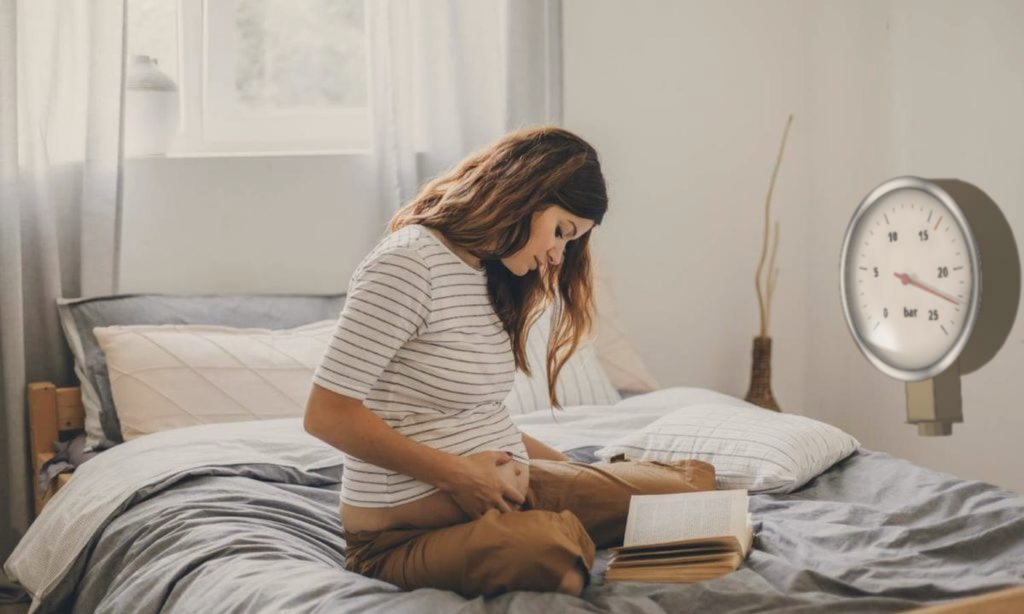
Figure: value=22.5 unit=bar
